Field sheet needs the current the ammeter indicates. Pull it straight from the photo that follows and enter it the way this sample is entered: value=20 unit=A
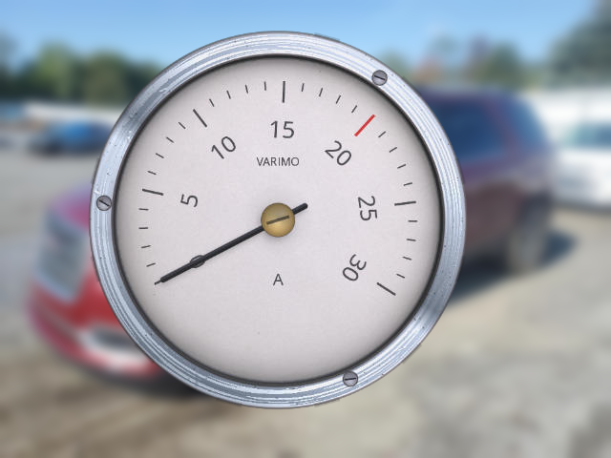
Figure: value=0 unit=A
